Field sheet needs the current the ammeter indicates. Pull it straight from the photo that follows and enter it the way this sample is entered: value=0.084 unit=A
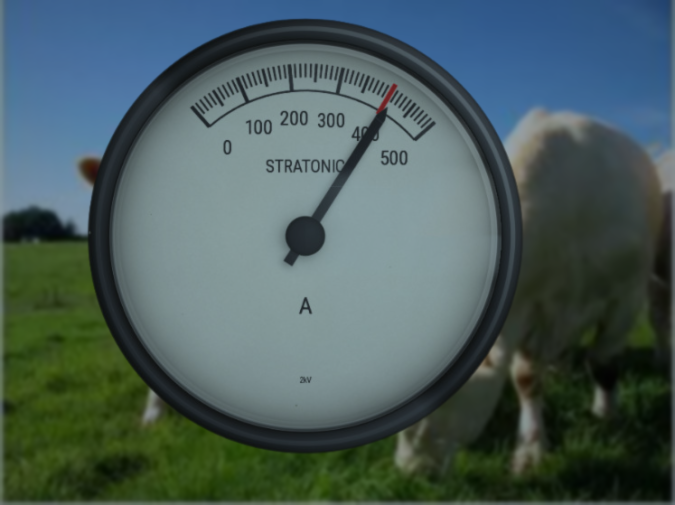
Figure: value=410 unit=A
